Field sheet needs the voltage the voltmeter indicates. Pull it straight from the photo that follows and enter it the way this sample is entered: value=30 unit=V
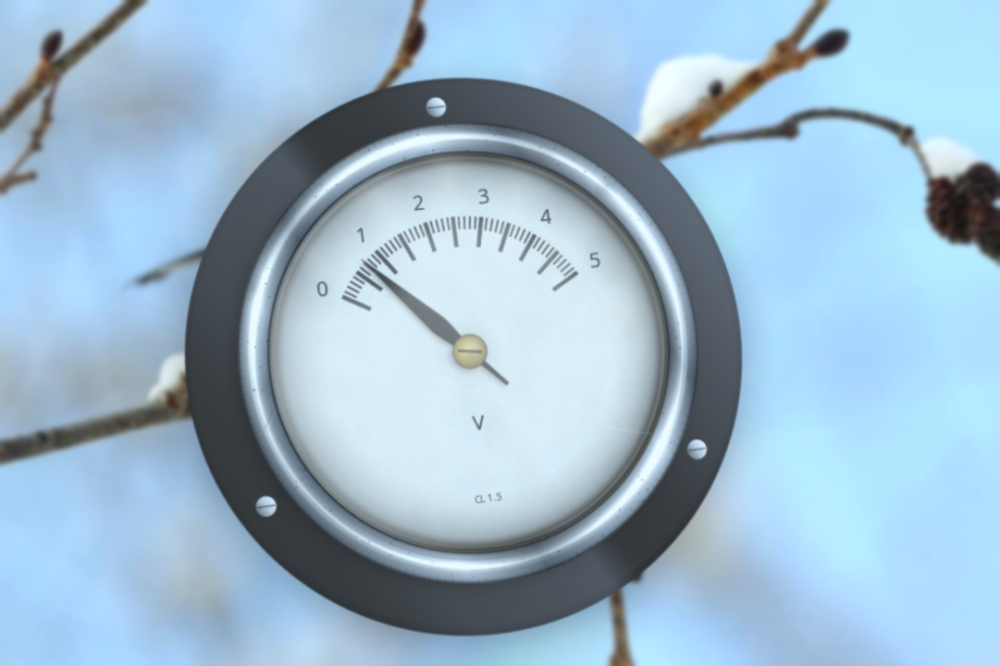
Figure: value=0.7 unit=V
